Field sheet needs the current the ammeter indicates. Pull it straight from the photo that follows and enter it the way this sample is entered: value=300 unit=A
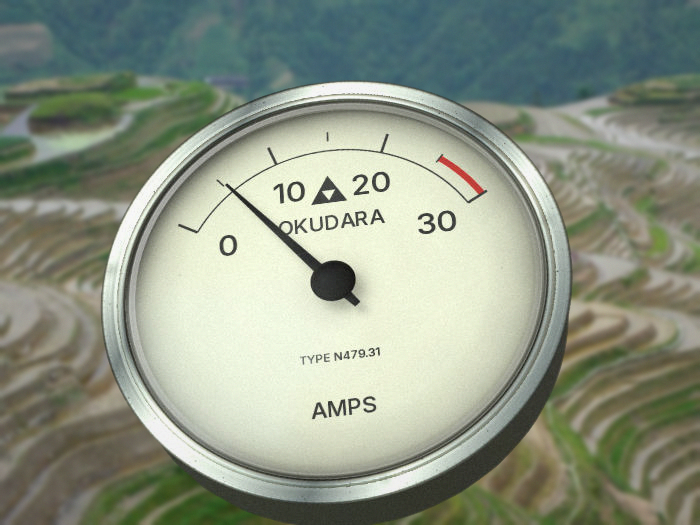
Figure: value=5 unit=A
